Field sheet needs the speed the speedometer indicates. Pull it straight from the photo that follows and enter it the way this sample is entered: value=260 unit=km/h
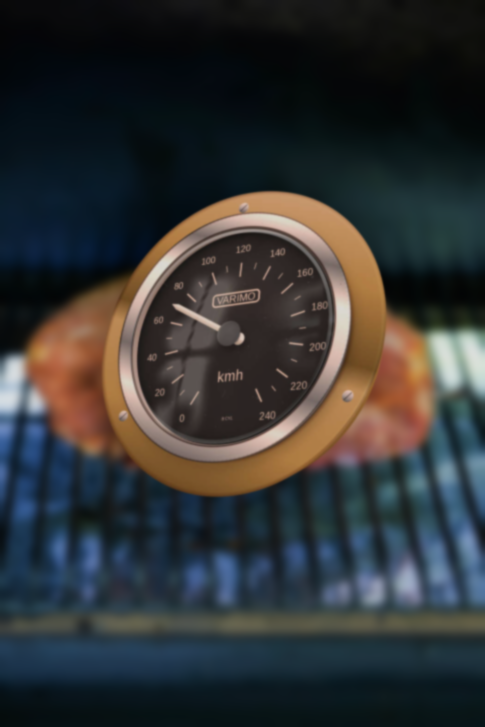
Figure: value=70 unit=km/h
